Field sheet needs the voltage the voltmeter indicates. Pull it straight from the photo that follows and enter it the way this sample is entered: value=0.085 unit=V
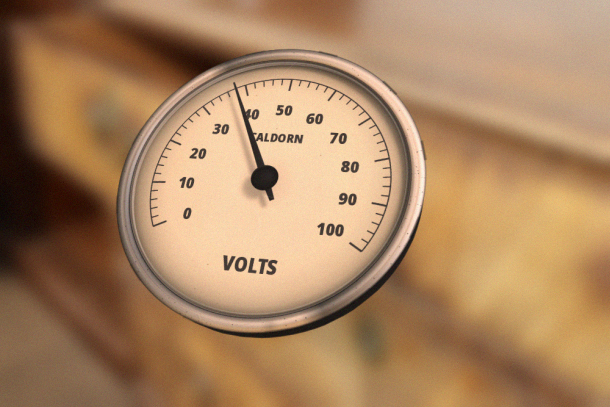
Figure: value=38 unit=V
